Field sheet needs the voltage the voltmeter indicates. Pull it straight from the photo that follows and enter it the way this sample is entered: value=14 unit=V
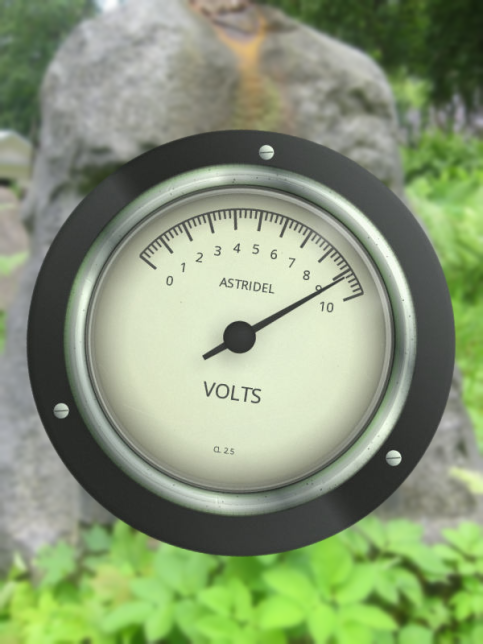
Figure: value=9.2 unit=V
